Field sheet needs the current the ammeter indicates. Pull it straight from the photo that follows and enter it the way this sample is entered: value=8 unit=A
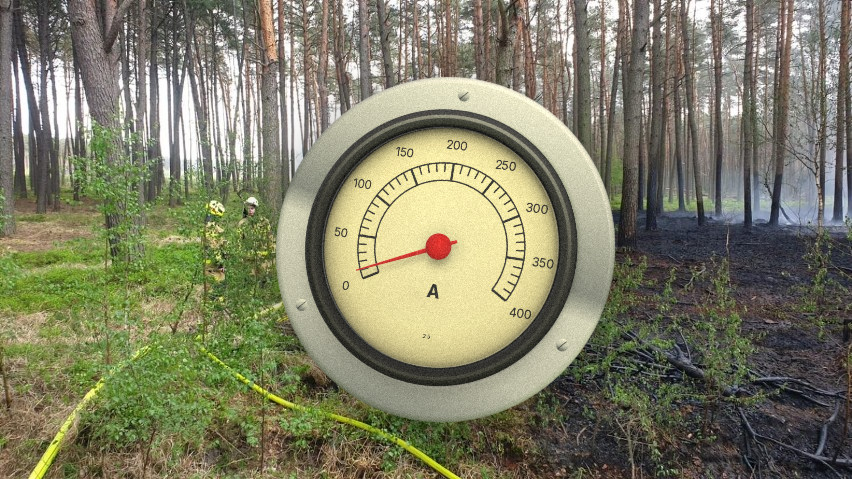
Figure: value=10 unit=A
